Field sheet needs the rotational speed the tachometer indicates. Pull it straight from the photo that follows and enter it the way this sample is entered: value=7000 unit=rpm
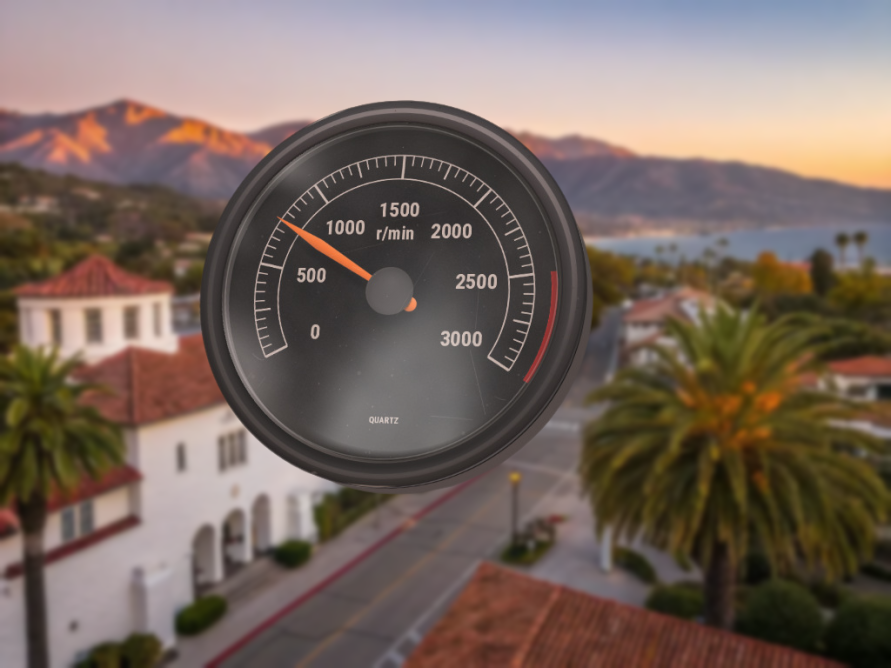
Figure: value=750 unit=rpm
